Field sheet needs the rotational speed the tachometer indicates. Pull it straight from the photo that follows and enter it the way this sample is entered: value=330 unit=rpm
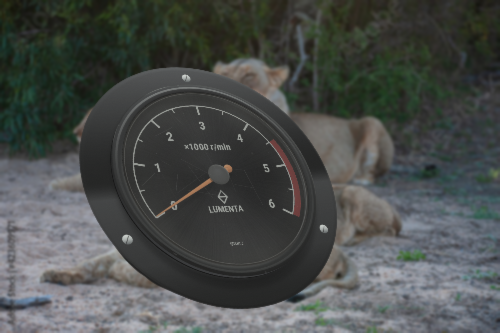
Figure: value=0 unit=rpm
